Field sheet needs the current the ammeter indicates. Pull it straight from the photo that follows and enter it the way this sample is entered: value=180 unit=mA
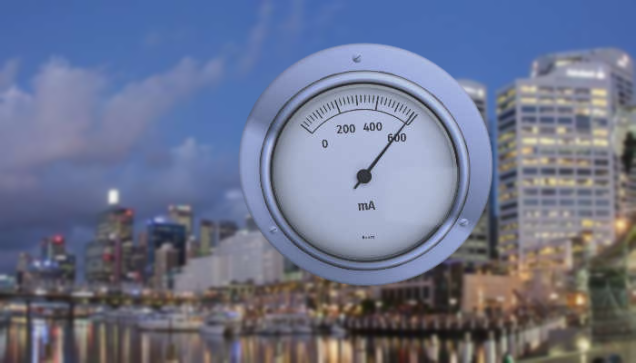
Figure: value=580 unit=mA
